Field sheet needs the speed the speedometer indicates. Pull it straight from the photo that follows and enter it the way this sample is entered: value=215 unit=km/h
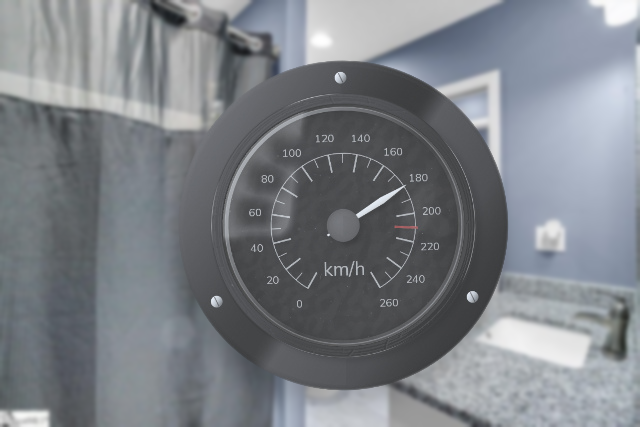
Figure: value=180 unit=km/h
